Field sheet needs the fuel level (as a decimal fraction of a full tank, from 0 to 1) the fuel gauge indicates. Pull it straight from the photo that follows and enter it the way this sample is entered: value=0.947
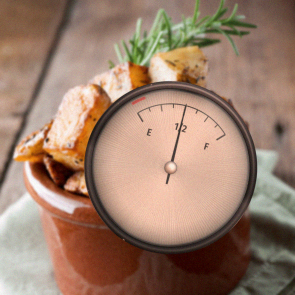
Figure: value=0.5
